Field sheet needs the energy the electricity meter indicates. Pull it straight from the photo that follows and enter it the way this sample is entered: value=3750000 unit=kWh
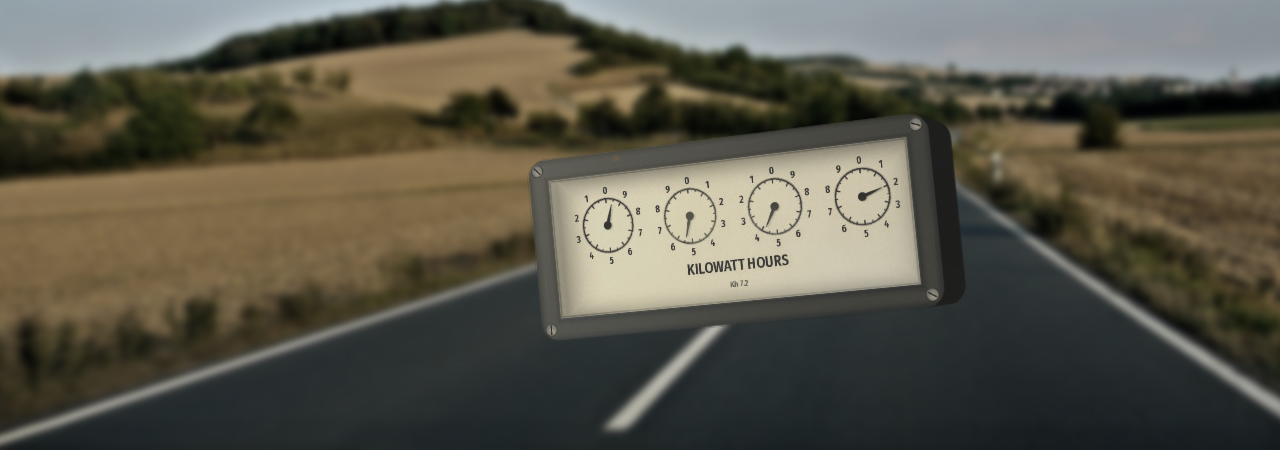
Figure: value=9542 unit=kWh
